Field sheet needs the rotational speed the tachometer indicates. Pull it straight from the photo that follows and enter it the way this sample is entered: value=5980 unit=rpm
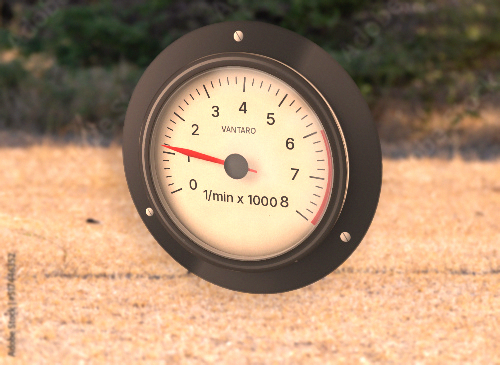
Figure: value=1200 unit=rpm
